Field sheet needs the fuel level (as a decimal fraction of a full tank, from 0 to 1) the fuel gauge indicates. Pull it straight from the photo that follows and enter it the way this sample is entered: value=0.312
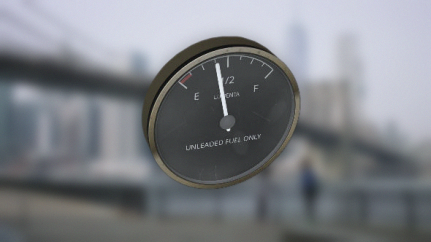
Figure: value=0.375
